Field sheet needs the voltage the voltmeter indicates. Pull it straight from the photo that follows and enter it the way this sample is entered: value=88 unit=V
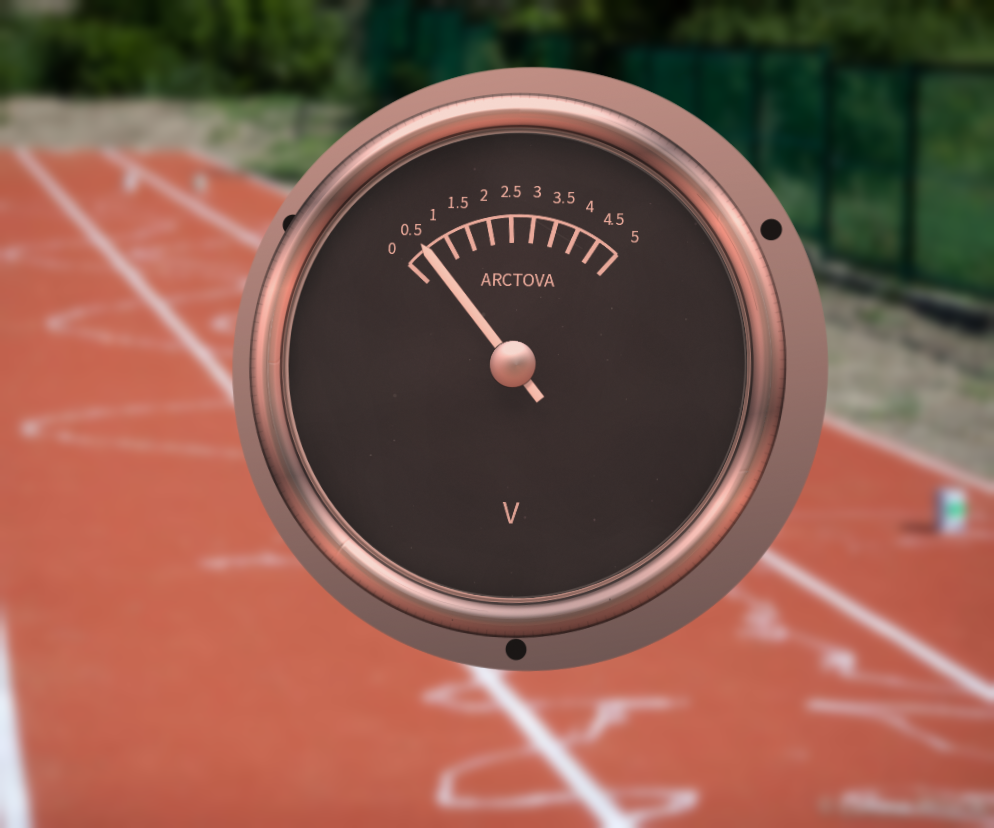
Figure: value=0.5 unit=V
